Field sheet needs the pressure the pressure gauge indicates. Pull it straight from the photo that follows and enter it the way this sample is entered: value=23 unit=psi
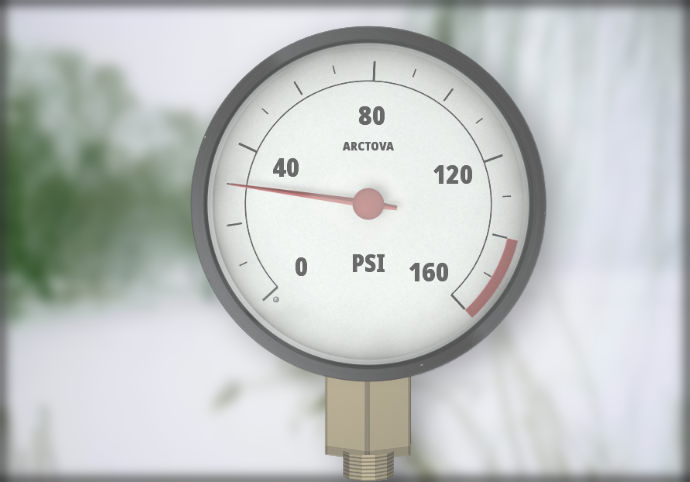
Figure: value=30 unit=psi
